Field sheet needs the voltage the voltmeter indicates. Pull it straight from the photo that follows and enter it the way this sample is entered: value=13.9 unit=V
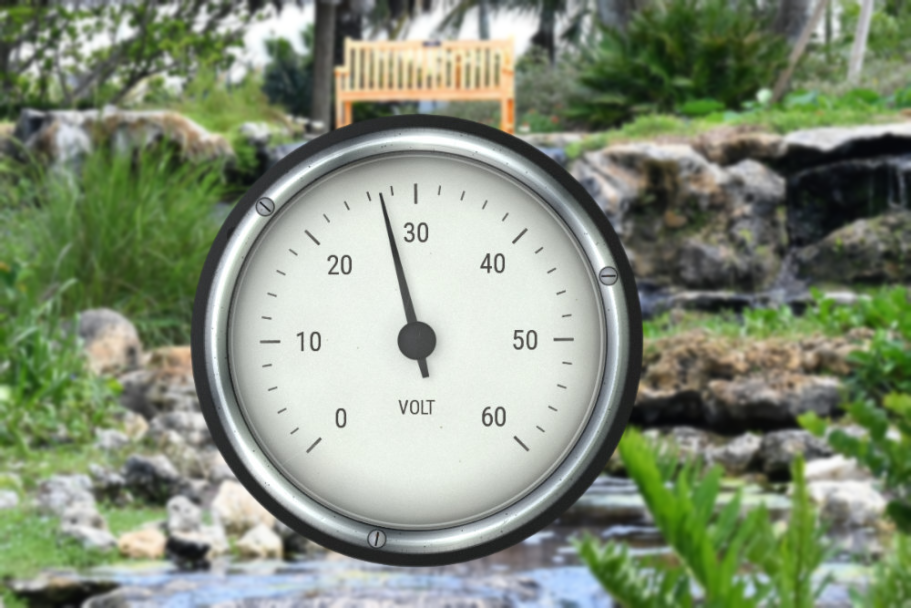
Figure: value=27 unit=V
